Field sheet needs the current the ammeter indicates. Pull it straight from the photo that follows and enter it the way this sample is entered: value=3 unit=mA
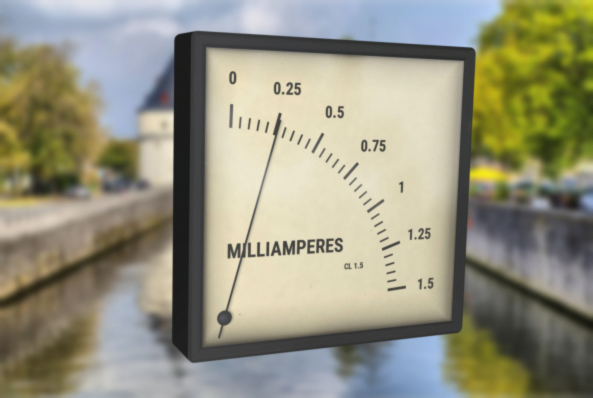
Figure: value=0.25 unit=mA
